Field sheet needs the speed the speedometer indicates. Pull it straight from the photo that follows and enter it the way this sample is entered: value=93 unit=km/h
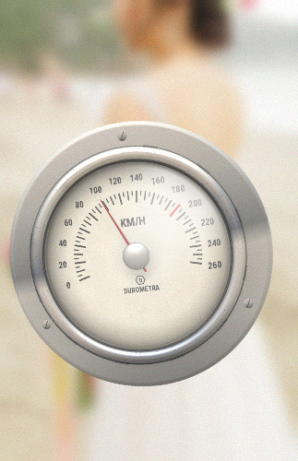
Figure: value=100 unit=km/h
